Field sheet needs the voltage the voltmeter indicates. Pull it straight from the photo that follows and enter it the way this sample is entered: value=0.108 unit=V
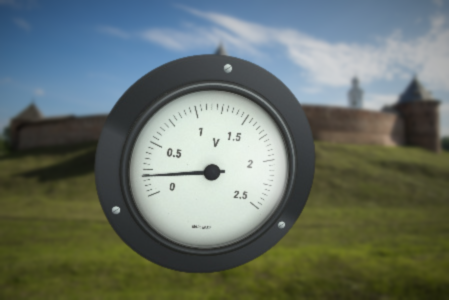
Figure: value=0.2 unit=V
